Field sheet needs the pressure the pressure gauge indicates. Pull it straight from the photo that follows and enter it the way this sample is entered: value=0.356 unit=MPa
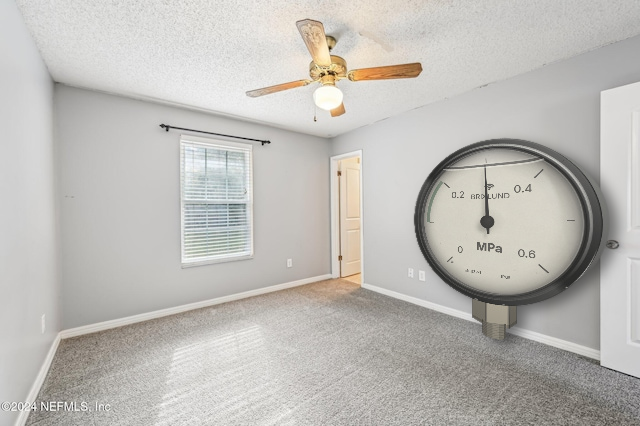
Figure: value=0.3 unit=MPa
